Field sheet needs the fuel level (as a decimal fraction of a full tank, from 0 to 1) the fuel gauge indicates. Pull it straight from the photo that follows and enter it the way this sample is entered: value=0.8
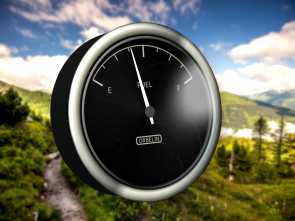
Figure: value=0.375
